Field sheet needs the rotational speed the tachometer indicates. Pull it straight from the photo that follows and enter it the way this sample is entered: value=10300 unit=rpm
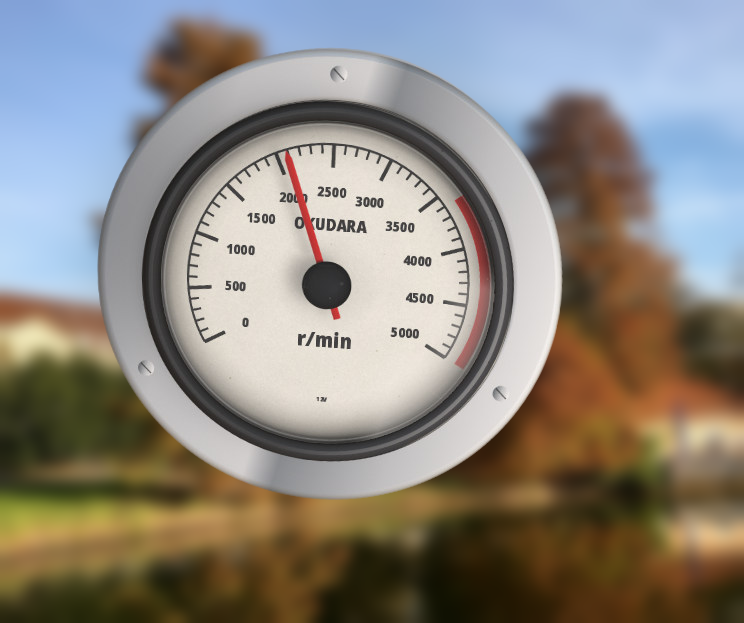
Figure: value=2100 unit=rpm
